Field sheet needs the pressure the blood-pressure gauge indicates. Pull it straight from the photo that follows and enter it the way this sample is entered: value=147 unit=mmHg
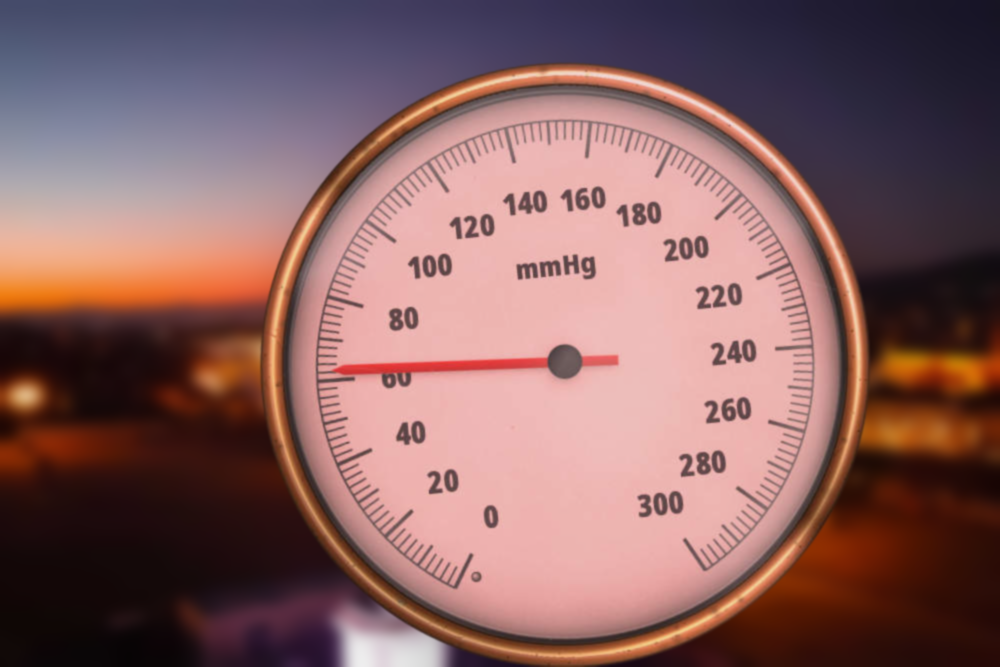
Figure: value=62 unit=mmHg
